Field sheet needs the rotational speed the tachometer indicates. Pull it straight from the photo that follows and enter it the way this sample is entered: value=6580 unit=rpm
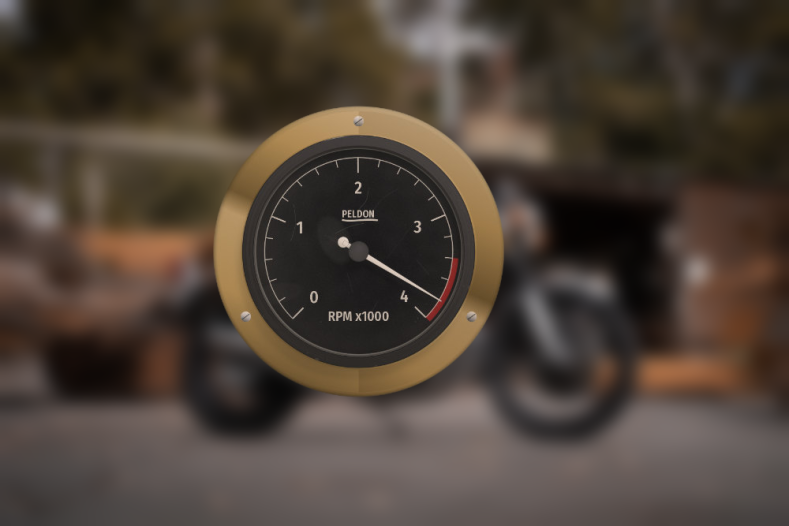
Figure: value=3800 unit=rpm
